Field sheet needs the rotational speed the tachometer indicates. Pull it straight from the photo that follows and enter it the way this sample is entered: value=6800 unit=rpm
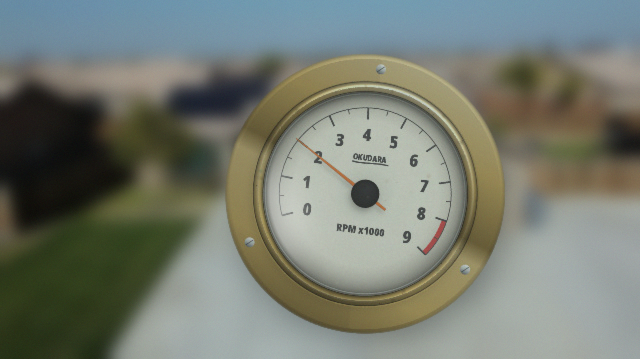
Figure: value=2000 unit=rpm
